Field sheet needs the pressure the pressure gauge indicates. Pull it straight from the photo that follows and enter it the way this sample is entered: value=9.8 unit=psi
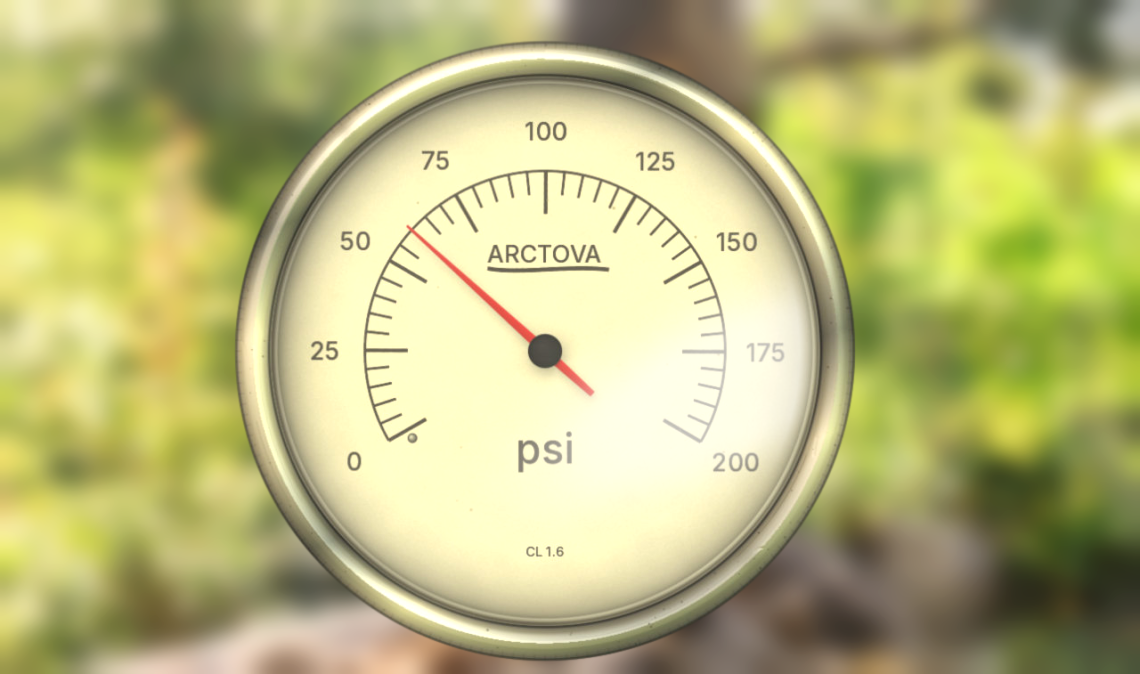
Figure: value=60 unit=psi
